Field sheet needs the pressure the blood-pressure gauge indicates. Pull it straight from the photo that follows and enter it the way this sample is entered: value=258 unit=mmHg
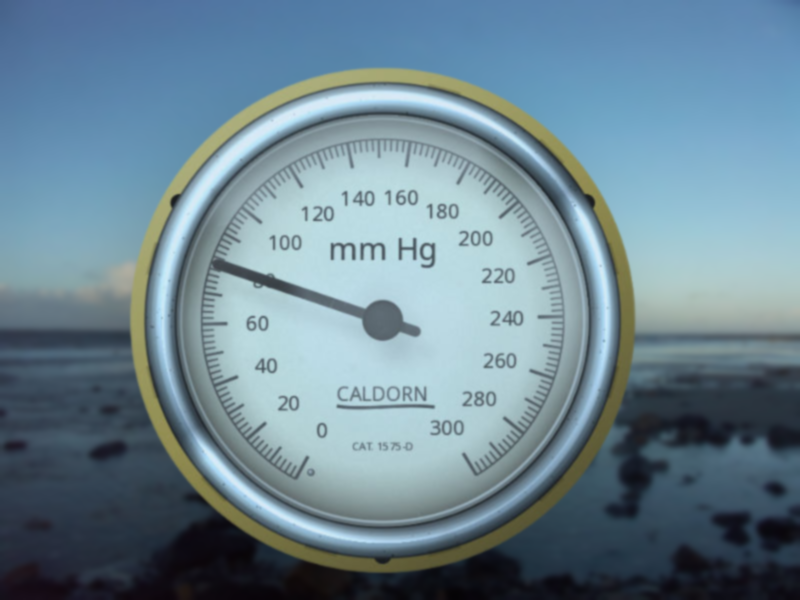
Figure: value=80 unit=mmHg
